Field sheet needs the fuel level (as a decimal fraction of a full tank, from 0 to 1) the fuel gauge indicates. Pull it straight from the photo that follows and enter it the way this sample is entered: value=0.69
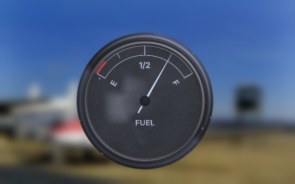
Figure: value=0.75
